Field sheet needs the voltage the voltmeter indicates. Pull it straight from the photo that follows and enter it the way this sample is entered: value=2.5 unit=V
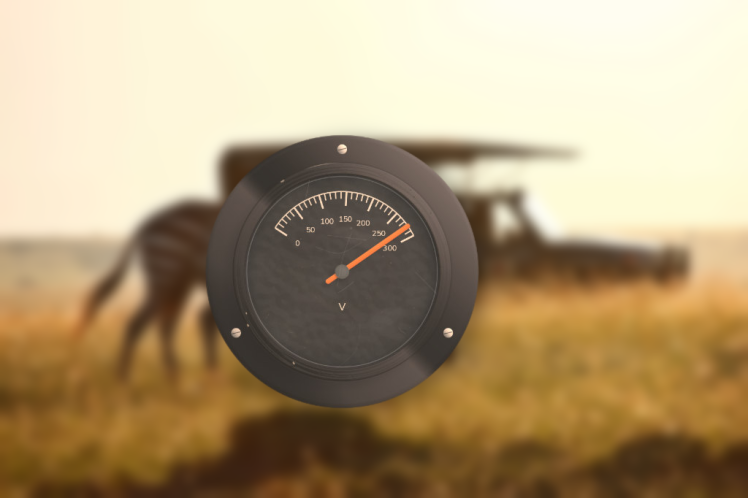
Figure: value=280 unit=V
